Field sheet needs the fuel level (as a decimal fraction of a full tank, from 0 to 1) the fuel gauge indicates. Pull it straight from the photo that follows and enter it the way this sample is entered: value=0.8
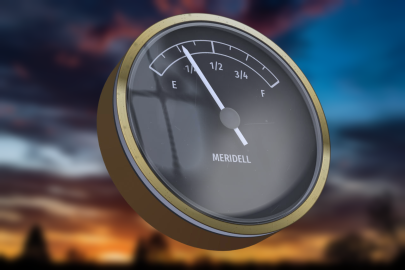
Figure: value=0.25
